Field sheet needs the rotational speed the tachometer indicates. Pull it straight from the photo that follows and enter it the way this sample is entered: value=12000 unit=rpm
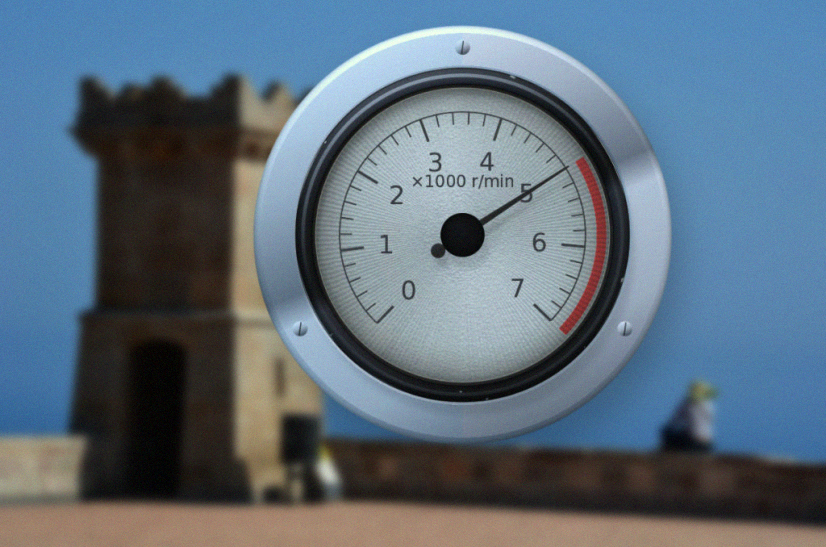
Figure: value=5000 unit=rpm
